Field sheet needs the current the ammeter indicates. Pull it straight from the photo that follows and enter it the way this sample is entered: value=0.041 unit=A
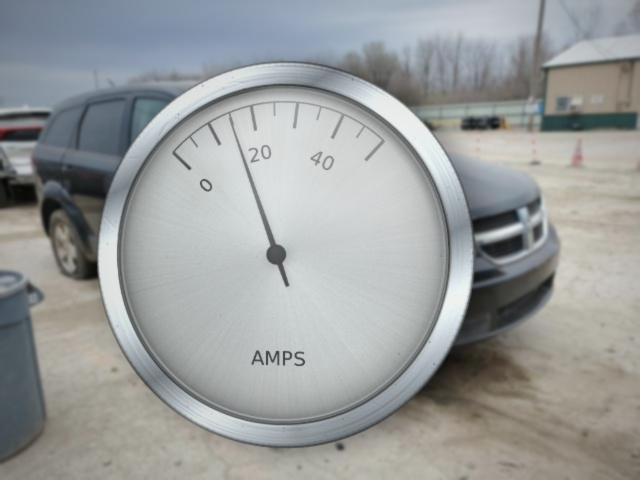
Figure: value=15 unit=A
